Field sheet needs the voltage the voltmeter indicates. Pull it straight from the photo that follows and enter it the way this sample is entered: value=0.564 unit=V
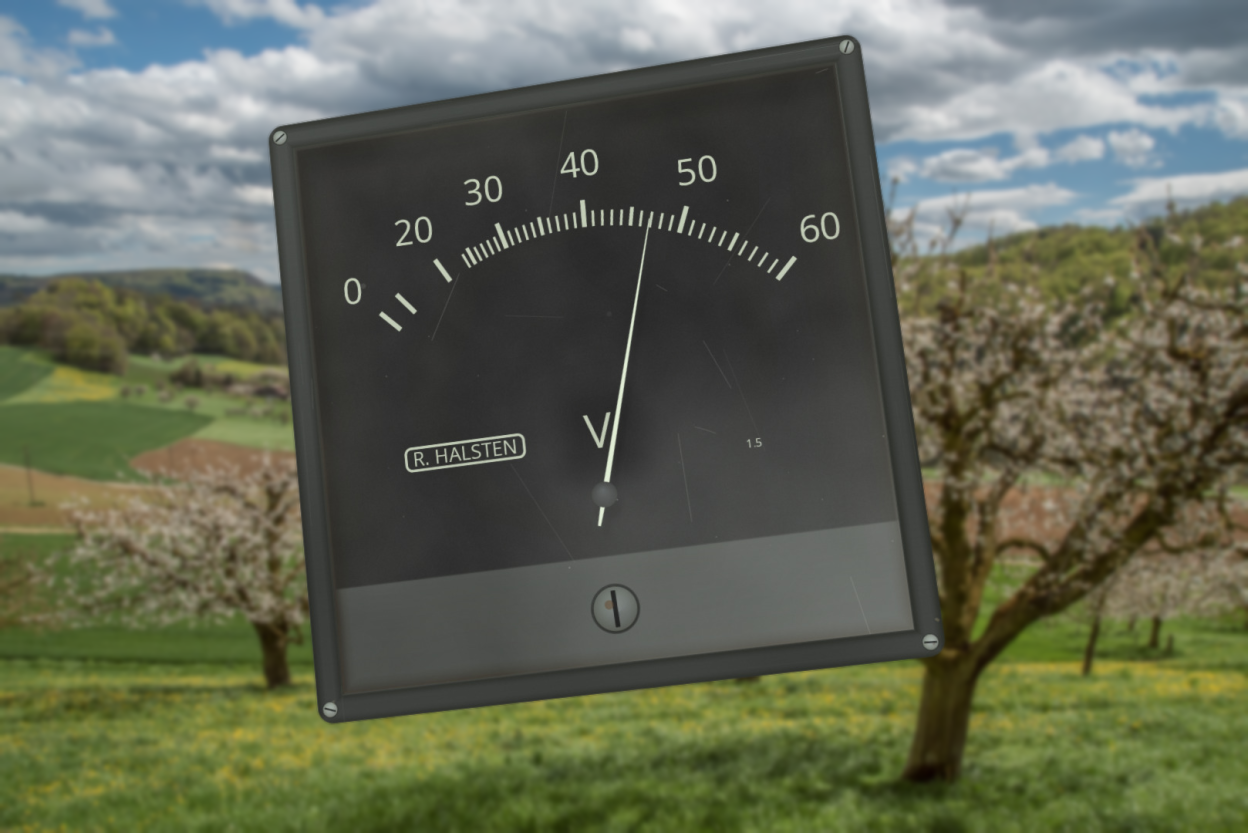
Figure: value=47 unit=V
